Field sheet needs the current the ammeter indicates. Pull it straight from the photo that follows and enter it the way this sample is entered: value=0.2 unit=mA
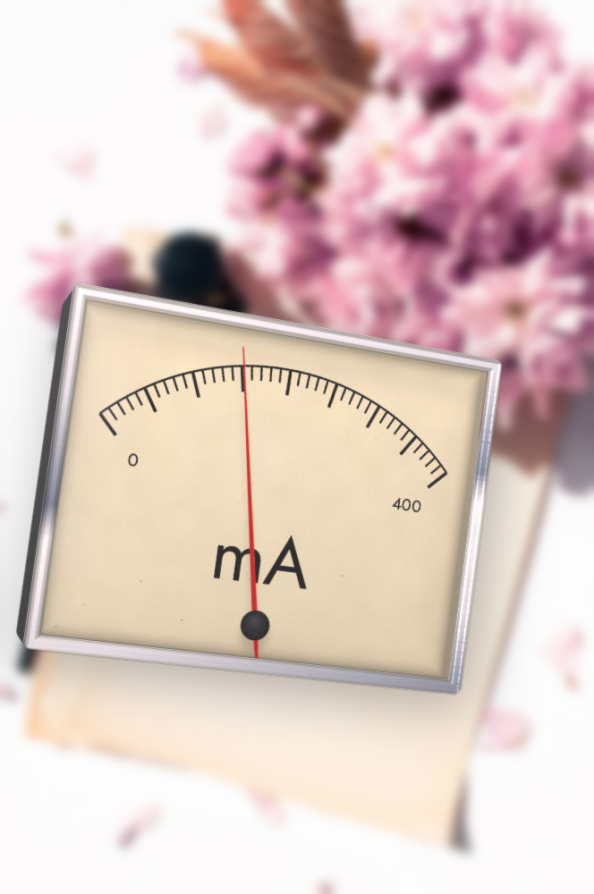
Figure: value=150 unit=mA
